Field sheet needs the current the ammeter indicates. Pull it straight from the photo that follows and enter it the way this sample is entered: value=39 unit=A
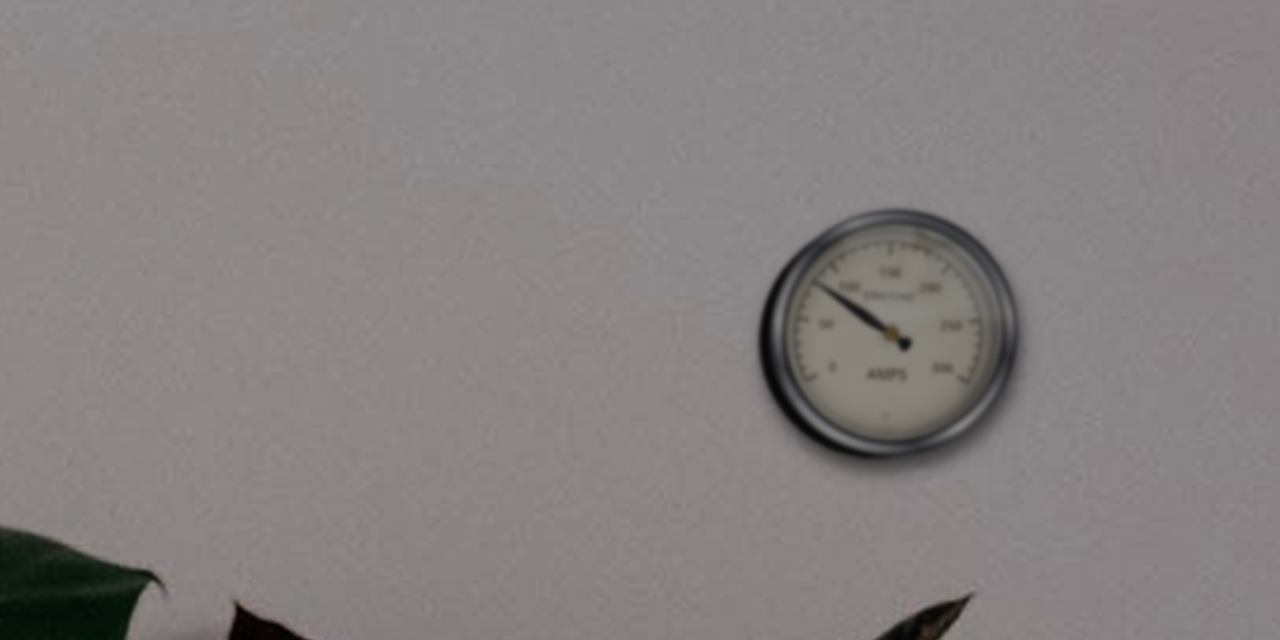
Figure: value=80 unit=A
